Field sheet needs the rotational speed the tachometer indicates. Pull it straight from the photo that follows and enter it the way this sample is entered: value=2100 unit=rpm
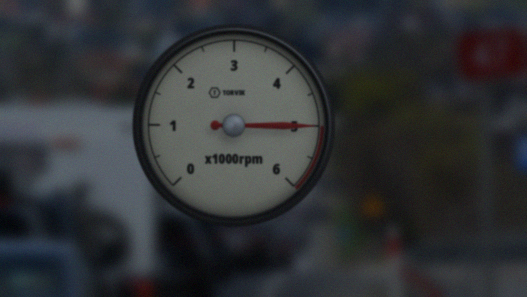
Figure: value=5000 unit=rpm
